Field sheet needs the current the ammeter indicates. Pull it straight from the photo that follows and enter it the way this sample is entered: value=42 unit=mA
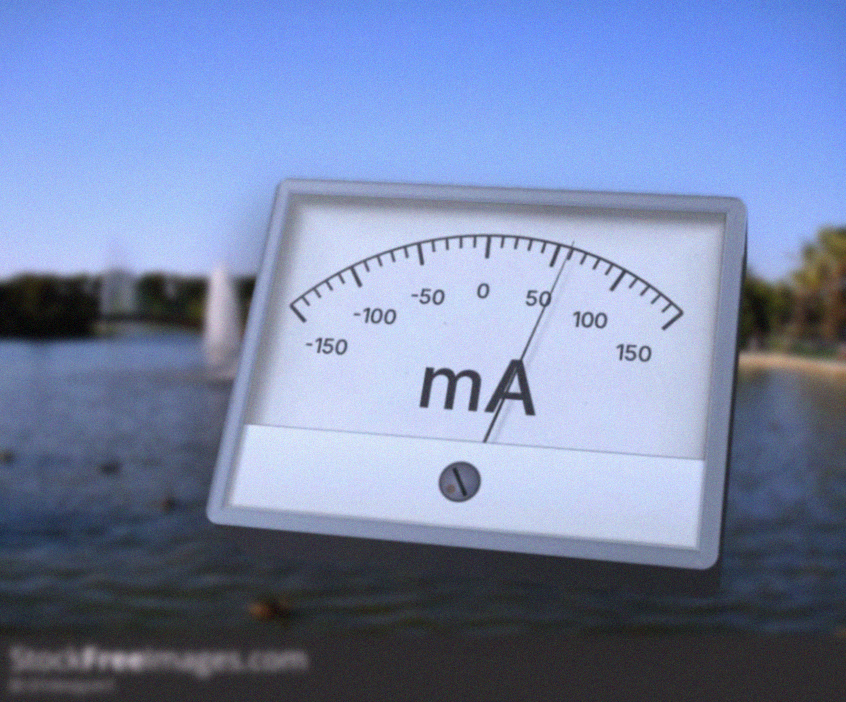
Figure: value=60 unit=mA
